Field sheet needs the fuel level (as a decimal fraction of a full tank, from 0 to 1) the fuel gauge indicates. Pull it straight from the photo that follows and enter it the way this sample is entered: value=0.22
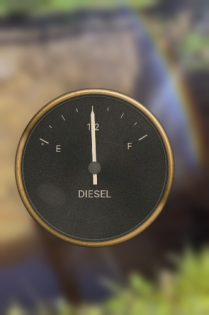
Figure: value=0.5
